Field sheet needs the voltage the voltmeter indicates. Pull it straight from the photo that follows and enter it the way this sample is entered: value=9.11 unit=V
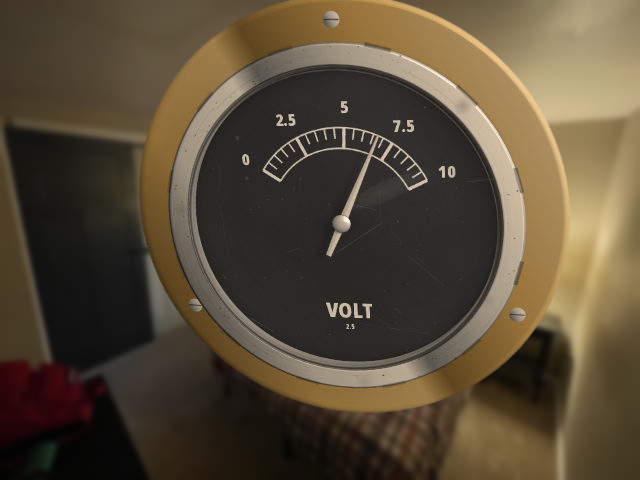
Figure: value=6.75 unit=V
